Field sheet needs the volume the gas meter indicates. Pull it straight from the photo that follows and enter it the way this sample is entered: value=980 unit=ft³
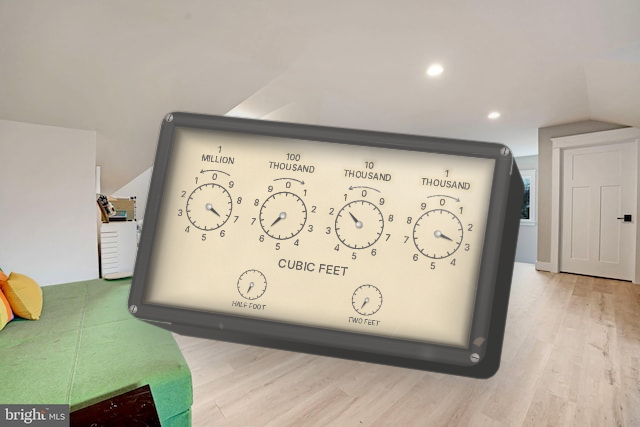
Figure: value=661300 unit=ft³
